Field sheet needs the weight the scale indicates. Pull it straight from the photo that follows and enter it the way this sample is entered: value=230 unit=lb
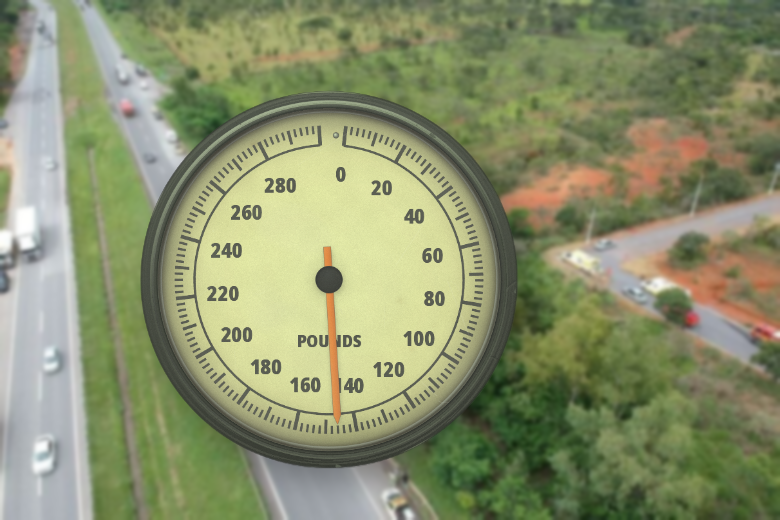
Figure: value=146 unit=lb
